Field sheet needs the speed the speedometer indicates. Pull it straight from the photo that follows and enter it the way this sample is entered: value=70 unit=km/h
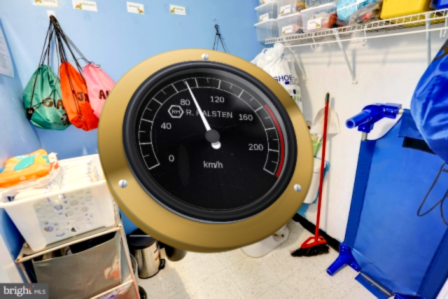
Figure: value=90 unit=km/h
